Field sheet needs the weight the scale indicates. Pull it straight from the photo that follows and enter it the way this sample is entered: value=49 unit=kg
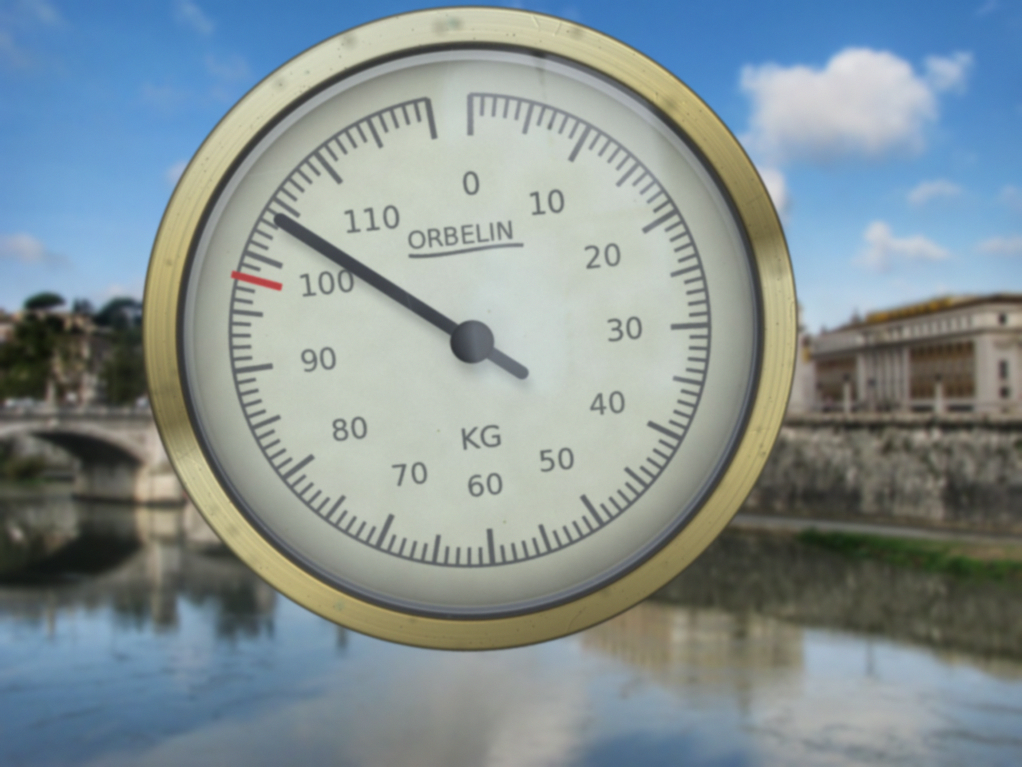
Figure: value=104 unit=kg
